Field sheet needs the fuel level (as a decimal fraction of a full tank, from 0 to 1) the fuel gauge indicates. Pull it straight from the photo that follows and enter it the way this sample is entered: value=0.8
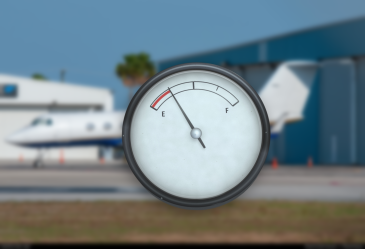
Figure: value=0.25
